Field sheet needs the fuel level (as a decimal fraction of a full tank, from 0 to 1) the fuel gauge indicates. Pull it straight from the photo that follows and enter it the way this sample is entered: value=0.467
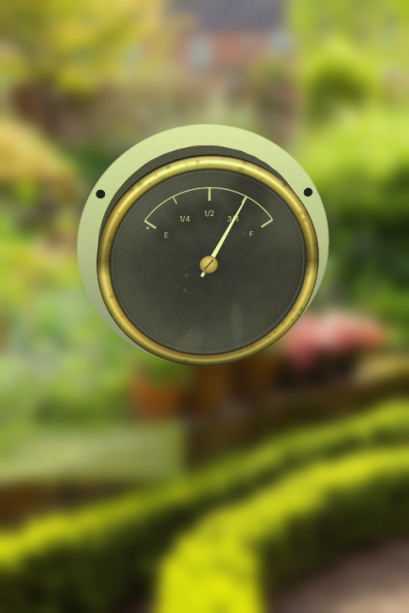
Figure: value=0.75
